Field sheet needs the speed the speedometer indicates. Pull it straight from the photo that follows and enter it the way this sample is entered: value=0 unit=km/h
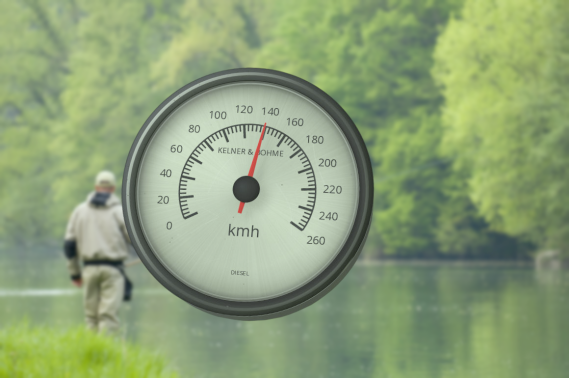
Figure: value=140 unit=km/h
